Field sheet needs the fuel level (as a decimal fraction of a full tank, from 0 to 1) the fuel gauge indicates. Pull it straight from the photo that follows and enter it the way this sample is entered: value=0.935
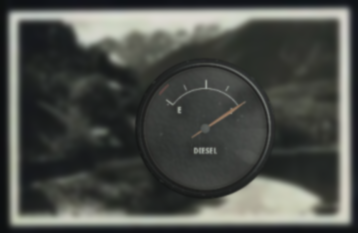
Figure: value=1
